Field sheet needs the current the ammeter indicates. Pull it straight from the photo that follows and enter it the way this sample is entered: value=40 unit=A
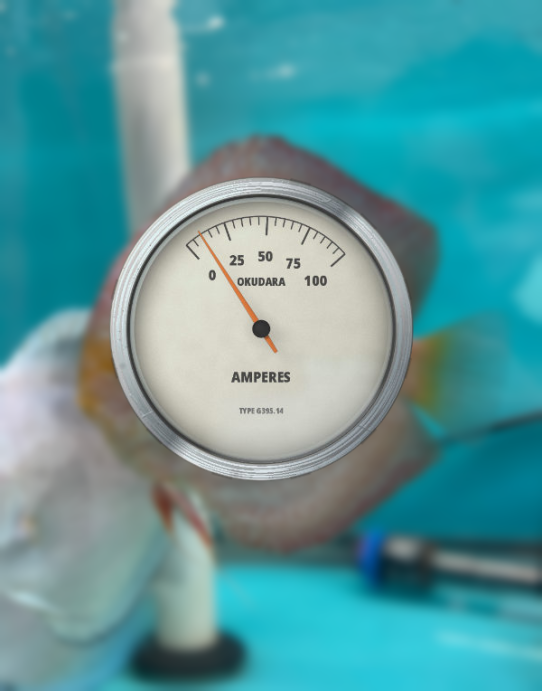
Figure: value=10 unit=A
